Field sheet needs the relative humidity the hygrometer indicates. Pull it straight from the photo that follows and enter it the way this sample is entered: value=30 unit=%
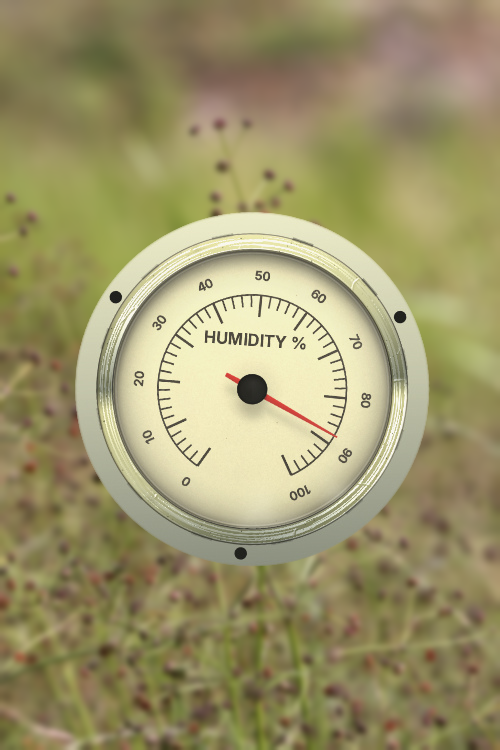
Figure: value=88 unit=%
